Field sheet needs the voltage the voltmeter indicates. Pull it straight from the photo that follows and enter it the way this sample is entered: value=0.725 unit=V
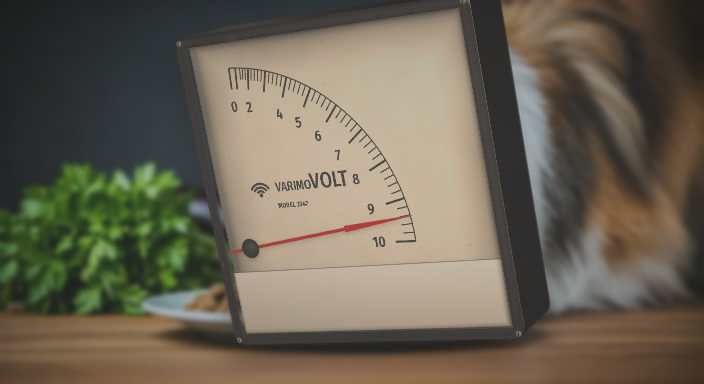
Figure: value=9.4 unit=V
